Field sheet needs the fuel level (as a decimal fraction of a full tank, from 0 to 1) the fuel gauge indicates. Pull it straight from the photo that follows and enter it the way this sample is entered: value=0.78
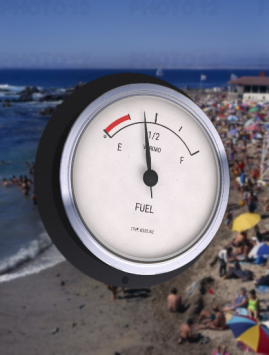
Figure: value=0.375
